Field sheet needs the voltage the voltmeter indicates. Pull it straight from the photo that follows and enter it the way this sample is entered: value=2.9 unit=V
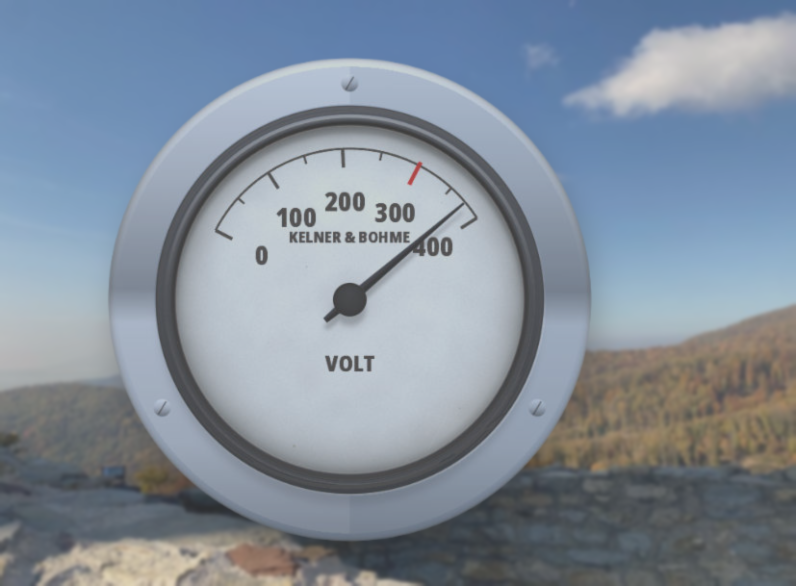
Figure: value=375 unit=V
